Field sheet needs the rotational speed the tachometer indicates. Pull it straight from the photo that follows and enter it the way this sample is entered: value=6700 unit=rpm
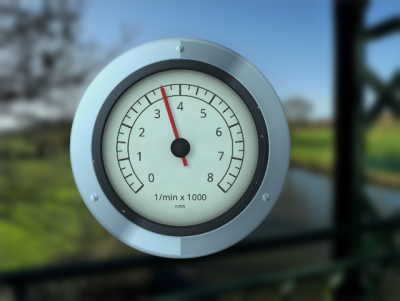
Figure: value=3500 unit=rpm
